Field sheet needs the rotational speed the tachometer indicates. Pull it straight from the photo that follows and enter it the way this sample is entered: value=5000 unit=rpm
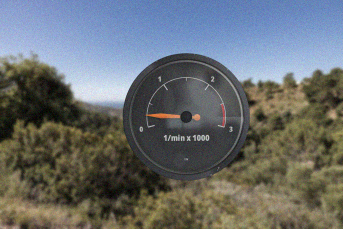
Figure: value=250 unit=rpm
